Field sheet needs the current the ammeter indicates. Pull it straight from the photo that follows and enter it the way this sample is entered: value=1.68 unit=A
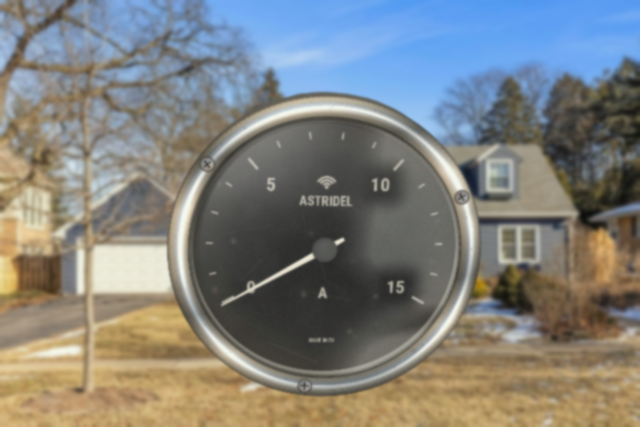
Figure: value=0 unit=A
